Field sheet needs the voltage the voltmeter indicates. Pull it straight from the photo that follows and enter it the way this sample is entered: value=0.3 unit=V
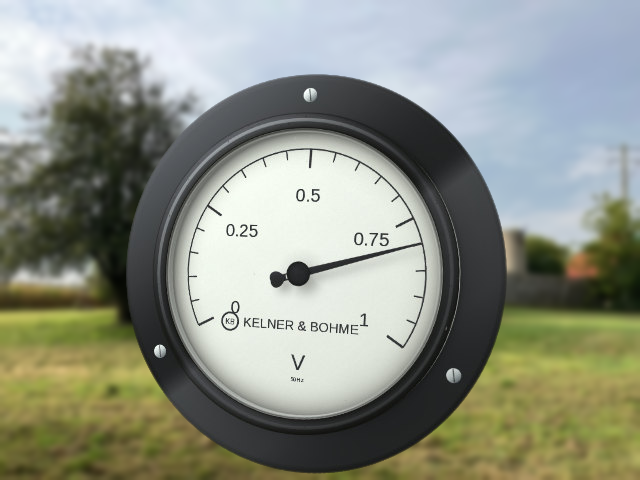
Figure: value=0.8 unit=V
